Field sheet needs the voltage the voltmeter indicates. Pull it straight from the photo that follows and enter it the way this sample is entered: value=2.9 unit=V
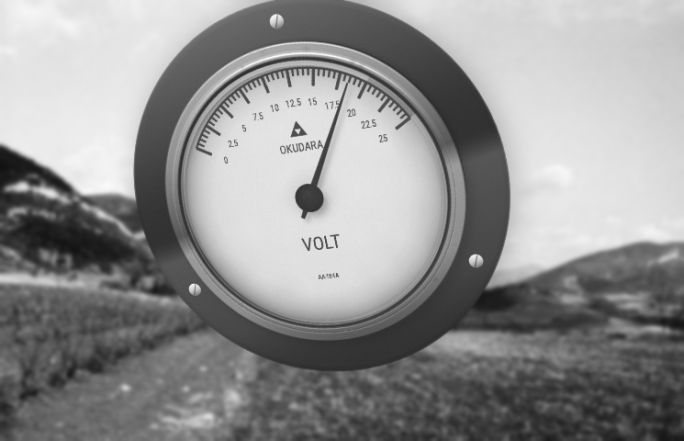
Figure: value=18.5 unit=V
